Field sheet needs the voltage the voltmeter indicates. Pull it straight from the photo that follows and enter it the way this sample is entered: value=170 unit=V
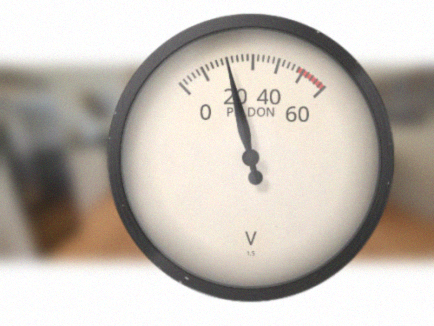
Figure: value=20 unit=V
